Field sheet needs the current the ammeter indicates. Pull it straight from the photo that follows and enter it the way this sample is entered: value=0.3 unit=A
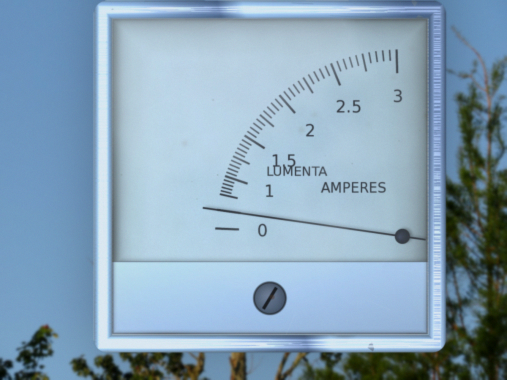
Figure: value=0.5 unit=A
